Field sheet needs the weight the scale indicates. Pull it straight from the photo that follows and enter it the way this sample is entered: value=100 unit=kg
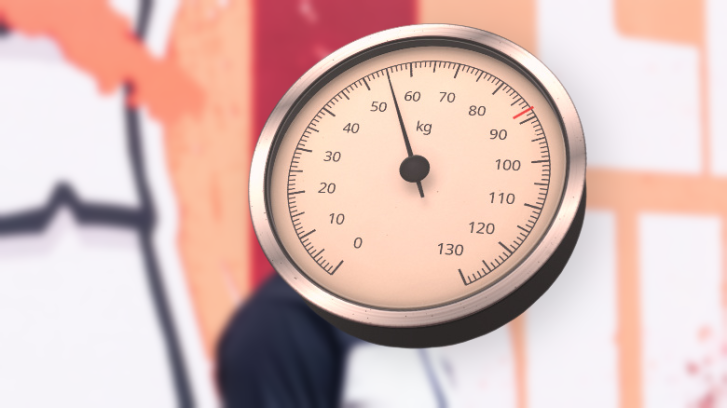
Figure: value=55 unit=kg
